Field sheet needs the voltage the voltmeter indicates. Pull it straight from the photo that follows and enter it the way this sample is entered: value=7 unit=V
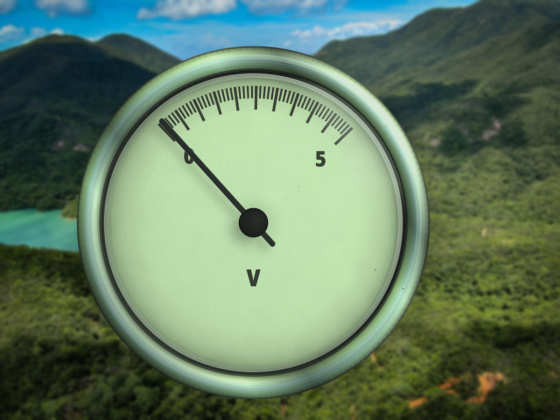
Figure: value=0.1 unit=V
